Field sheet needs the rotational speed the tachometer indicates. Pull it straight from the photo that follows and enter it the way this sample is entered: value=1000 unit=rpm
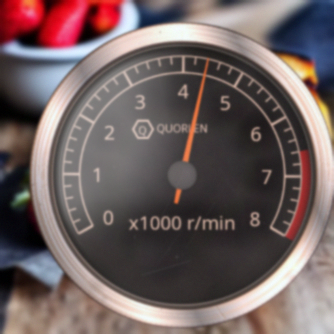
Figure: value=4400 unit=rpm
